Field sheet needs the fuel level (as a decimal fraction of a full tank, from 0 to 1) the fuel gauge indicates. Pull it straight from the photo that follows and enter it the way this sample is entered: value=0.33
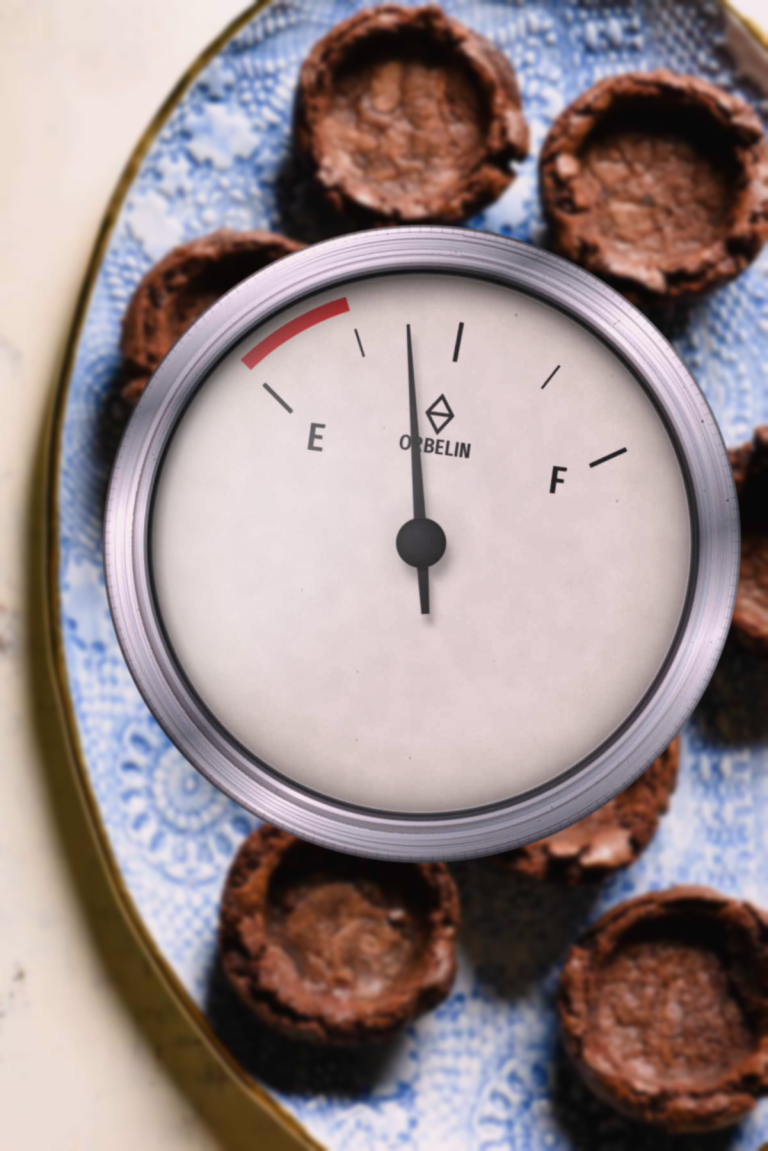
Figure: value=0.375
